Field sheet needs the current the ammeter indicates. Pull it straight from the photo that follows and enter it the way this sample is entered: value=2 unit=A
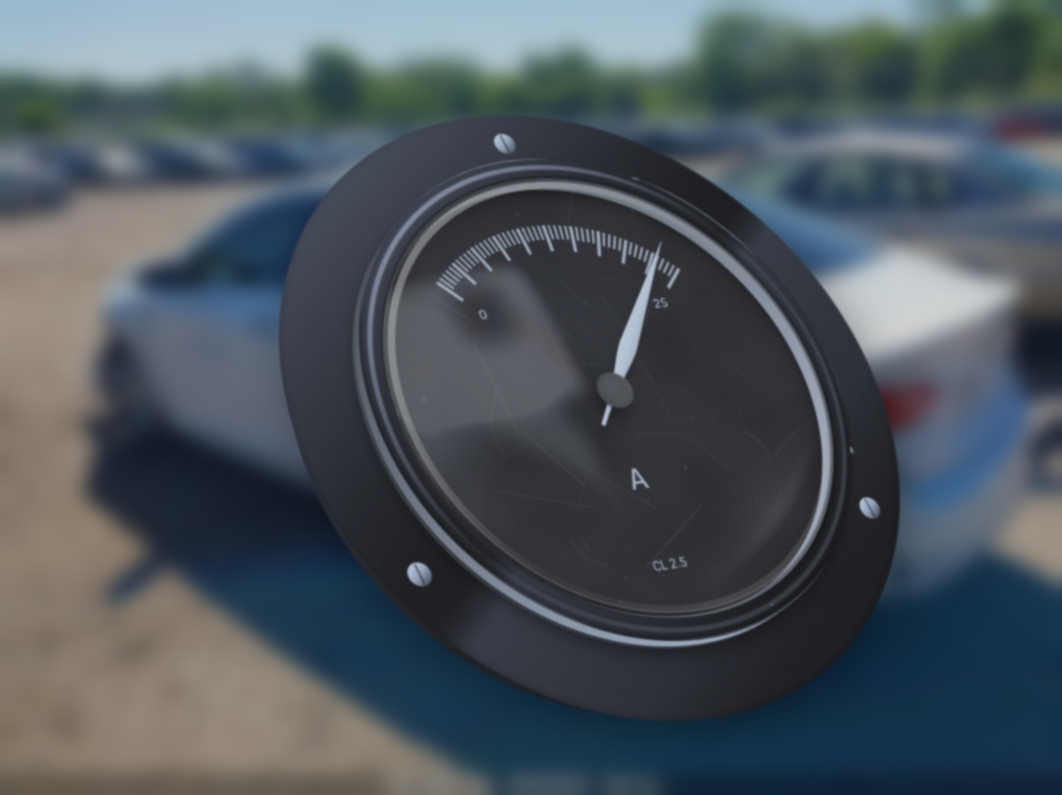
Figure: value=22.5 unit=A
